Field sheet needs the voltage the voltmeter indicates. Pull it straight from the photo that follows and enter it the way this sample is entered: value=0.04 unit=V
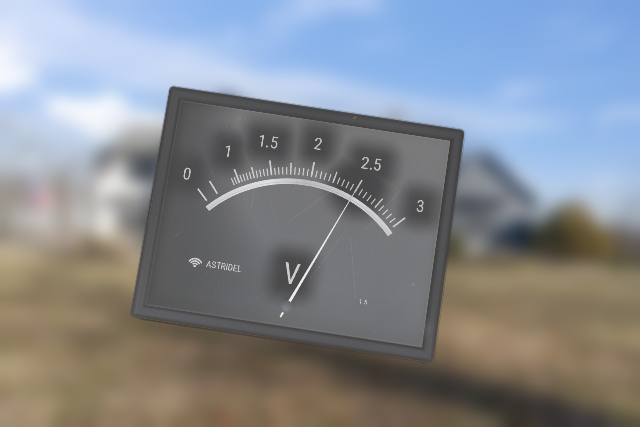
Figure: value=2.5 unit=V
